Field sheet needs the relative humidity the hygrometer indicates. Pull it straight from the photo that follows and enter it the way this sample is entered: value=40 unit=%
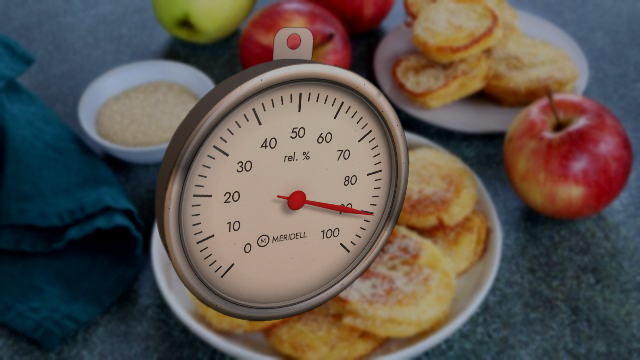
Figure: value=90 unit=%
